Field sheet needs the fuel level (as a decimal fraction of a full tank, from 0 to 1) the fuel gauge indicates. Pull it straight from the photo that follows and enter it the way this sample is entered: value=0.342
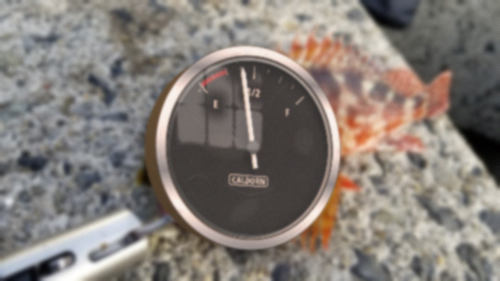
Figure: value=0.375
